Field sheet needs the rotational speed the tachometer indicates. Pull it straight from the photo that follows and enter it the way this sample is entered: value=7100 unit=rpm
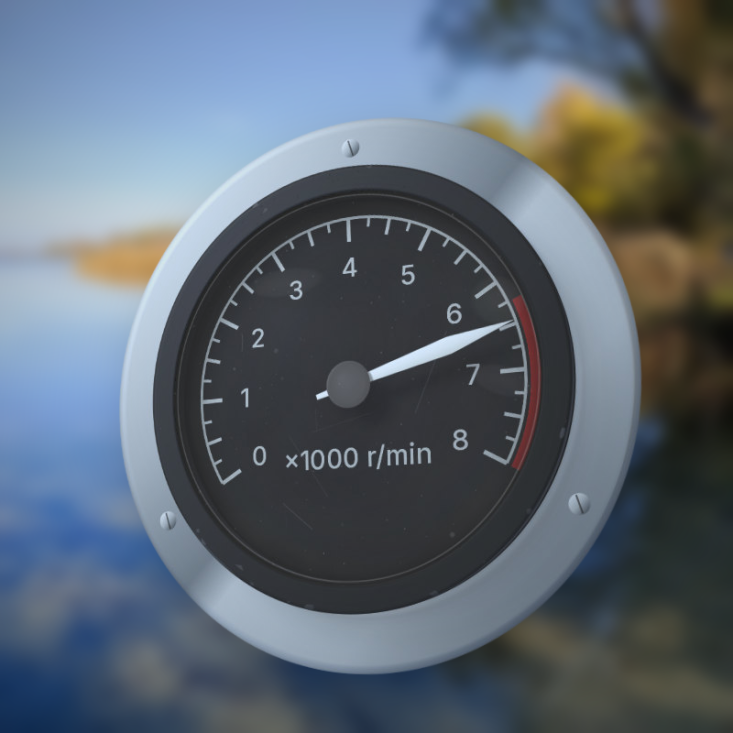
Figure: value=6500 unit=rpm
